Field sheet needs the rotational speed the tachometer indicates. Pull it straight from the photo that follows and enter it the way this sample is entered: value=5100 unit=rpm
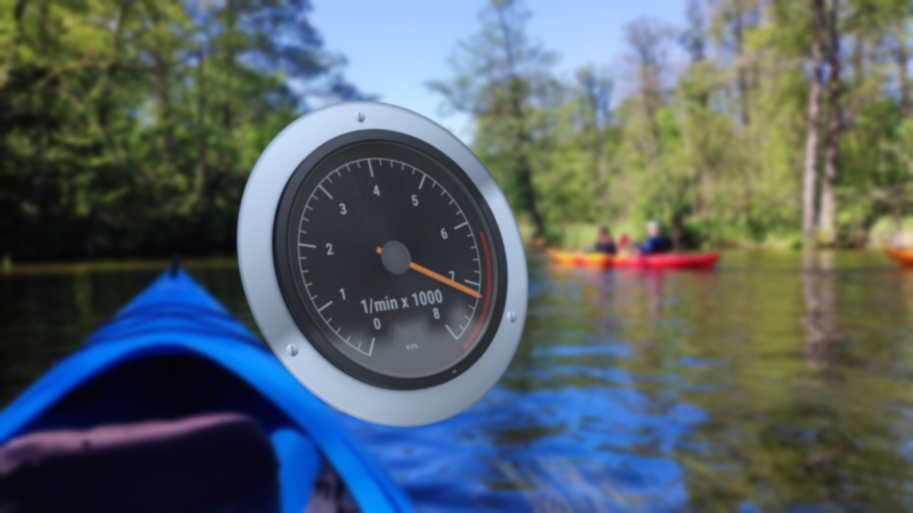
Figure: value=7200 unit=rpm
